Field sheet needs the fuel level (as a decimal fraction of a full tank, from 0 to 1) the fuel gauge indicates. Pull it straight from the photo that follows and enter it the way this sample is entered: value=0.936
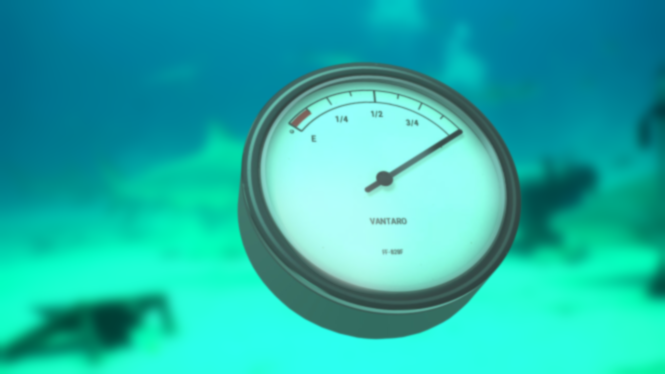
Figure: value=1
